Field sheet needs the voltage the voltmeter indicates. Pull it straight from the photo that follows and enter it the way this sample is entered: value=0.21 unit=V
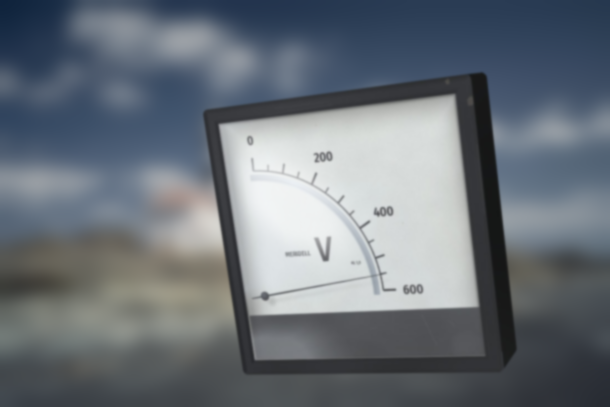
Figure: value=550 unit=V
